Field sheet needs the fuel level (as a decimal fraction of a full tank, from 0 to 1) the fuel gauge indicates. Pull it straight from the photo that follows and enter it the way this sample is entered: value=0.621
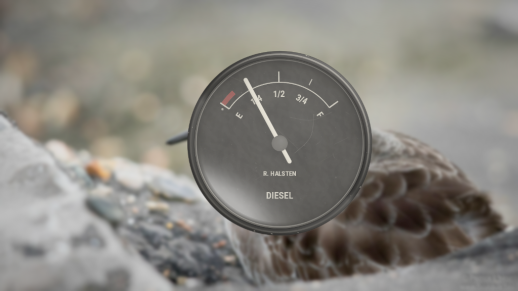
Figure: value=0.25
